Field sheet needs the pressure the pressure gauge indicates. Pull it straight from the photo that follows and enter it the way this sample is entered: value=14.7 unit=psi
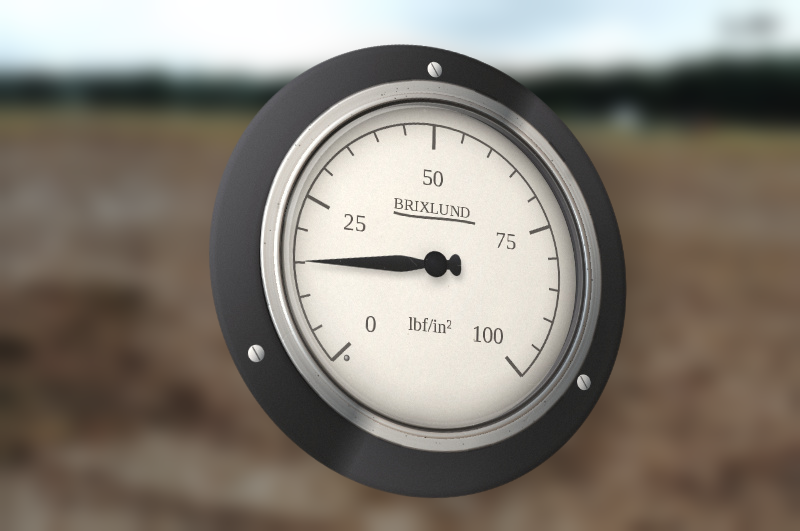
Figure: value=15 unit=psi
